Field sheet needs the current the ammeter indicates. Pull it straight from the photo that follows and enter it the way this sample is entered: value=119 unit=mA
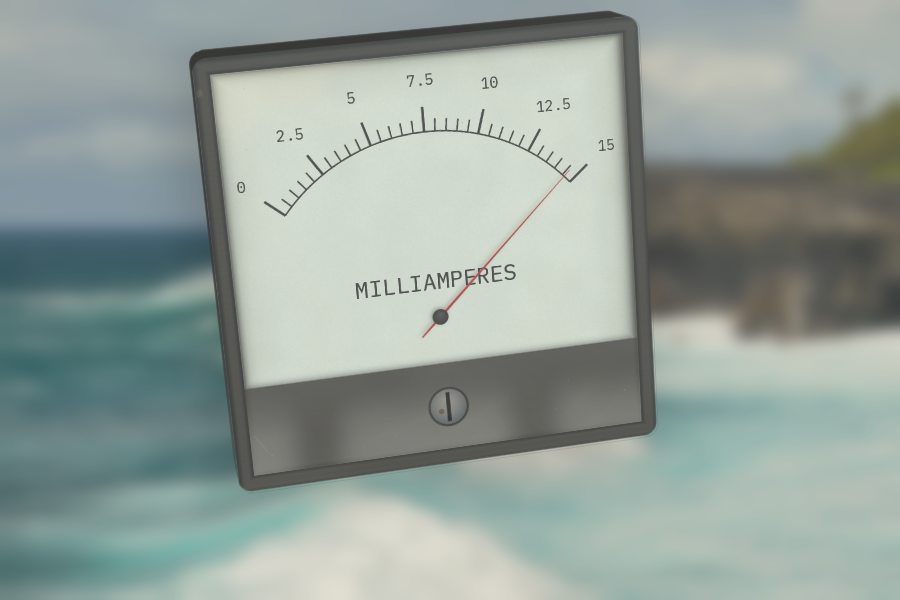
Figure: value=14.5 unit=mA
